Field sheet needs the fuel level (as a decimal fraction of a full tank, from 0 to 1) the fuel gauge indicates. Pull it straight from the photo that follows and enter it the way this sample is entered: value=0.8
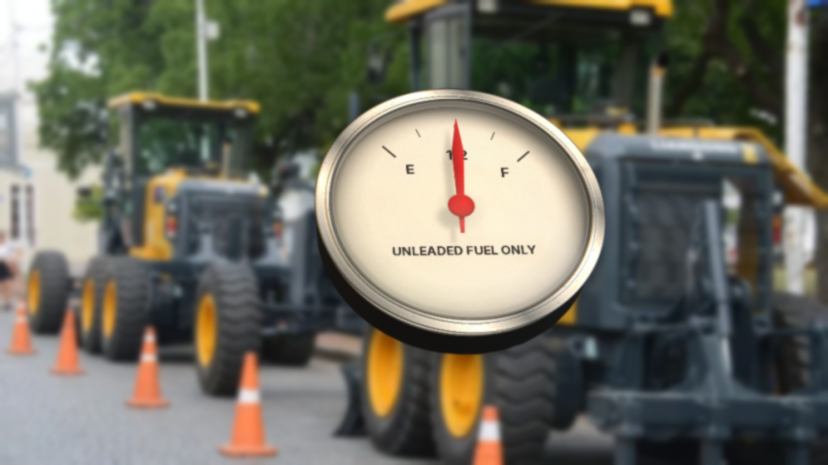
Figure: value=0.5
